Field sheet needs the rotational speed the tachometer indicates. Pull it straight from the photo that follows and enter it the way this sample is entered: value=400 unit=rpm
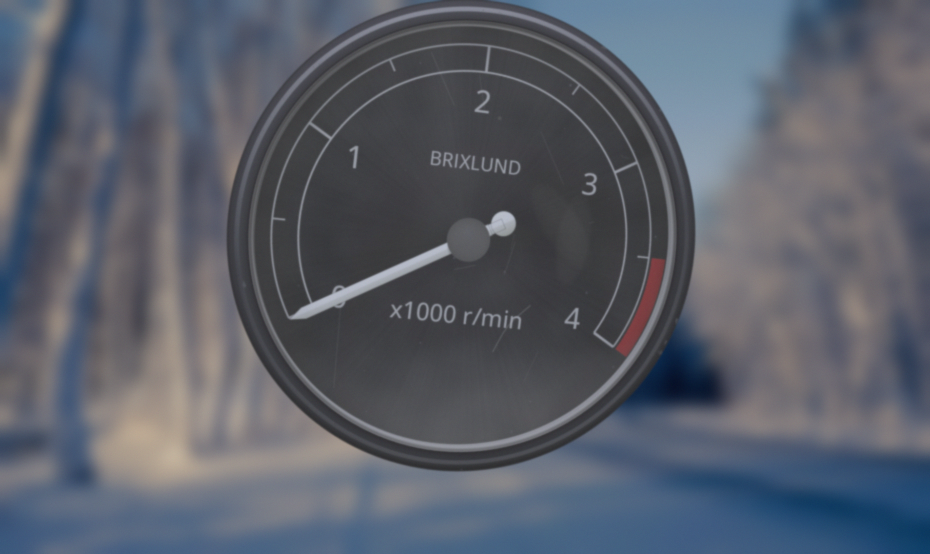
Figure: value=0 unit=rpm
